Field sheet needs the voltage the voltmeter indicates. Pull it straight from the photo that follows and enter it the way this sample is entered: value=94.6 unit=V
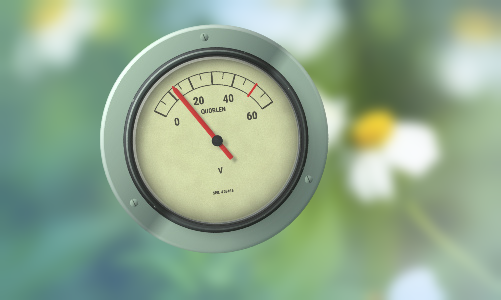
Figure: value=12.5 unit=V
